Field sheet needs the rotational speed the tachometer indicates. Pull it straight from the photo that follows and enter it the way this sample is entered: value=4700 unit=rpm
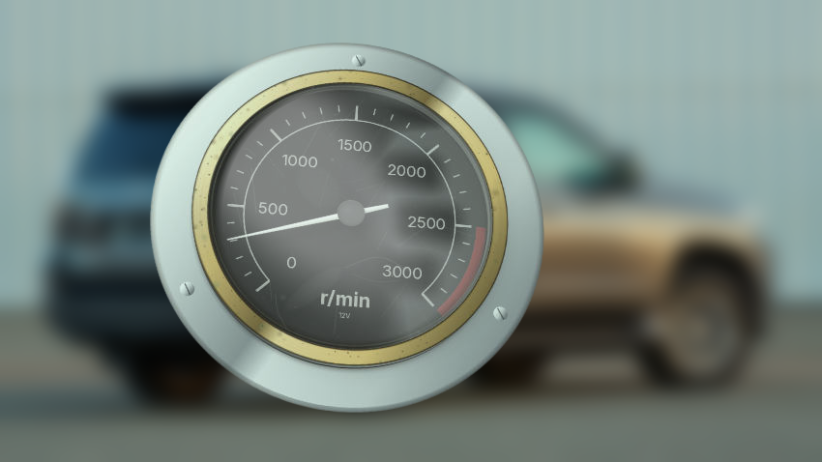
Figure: value=300 unit=rpm
